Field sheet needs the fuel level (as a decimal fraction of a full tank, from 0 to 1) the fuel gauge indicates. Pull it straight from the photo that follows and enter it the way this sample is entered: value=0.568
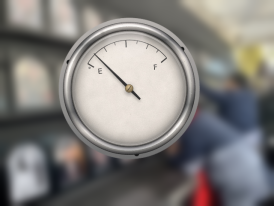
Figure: value=0.125
